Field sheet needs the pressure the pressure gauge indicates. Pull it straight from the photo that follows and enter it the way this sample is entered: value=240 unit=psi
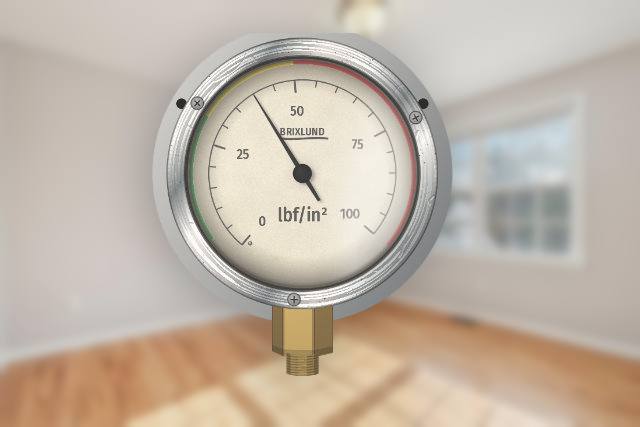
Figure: value=40 unit=psi
